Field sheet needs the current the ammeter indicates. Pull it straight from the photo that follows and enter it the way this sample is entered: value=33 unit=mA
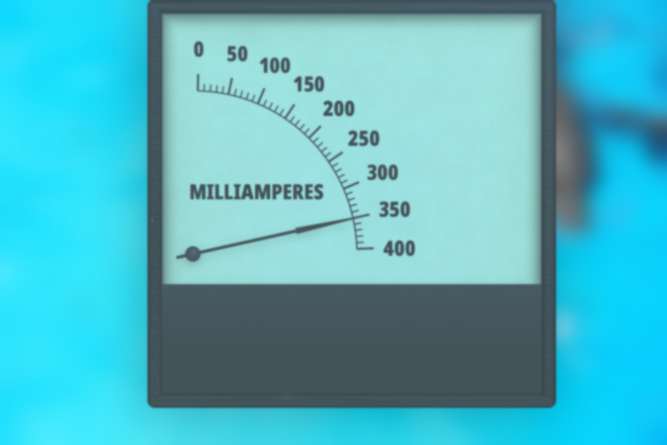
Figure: value=350 unit=mA
